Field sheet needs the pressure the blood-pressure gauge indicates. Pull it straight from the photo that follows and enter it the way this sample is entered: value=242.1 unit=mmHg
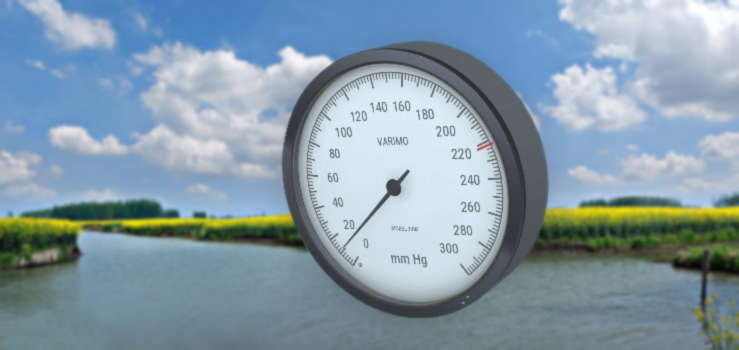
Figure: value=10 unit=mmHg
